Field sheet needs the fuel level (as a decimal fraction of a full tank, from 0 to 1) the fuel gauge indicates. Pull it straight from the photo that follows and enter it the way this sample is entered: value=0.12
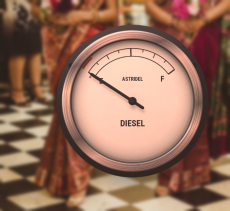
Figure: value=0
